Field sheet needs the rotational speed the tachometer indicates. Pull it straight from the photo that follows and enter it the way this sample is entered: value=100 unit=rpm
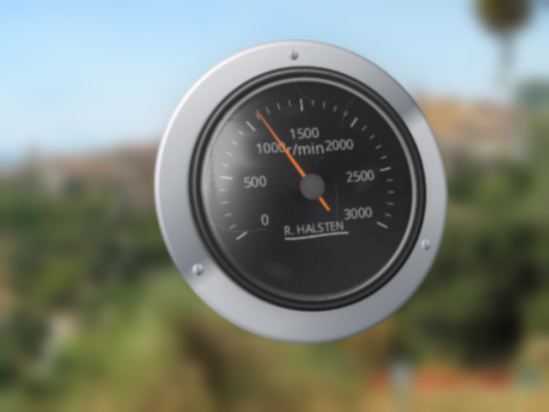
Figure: value=1100 unit=rpm
